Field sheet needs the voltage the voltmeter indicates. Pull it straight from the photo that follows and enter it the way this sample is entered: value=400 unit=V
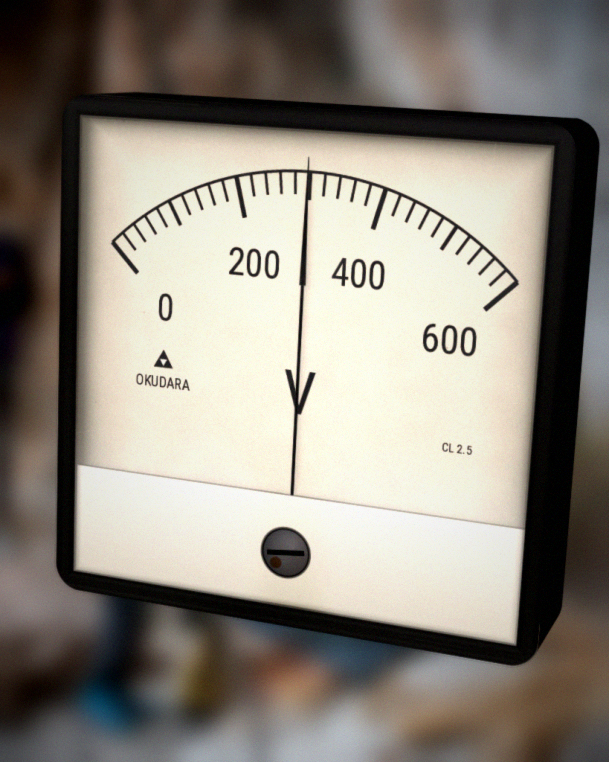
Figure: value=300 unit=V
